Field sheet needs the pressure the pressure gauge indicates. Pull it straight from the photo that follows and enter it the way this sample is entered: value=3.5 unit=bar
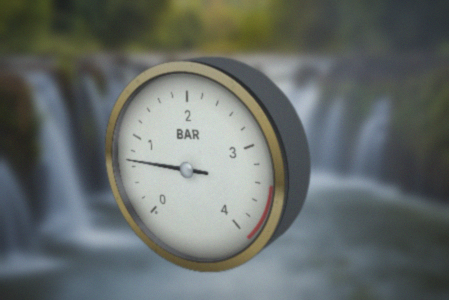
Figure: value=0.7 unit=bar
